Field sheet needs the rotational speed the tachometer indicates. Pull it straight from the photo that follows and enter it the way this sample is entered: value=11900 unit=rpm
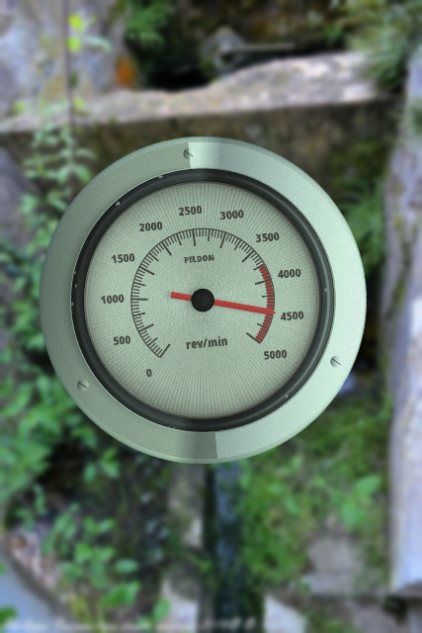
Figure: value=4500 unit=rpm
